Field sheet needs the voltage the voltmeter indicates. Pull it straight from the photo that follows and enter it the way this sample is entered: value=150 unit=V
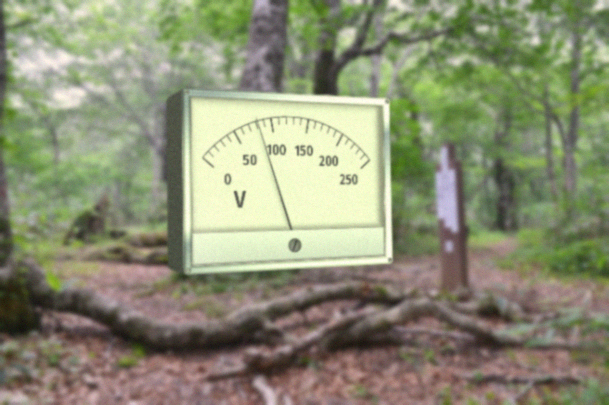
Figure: value=80 unit=V
